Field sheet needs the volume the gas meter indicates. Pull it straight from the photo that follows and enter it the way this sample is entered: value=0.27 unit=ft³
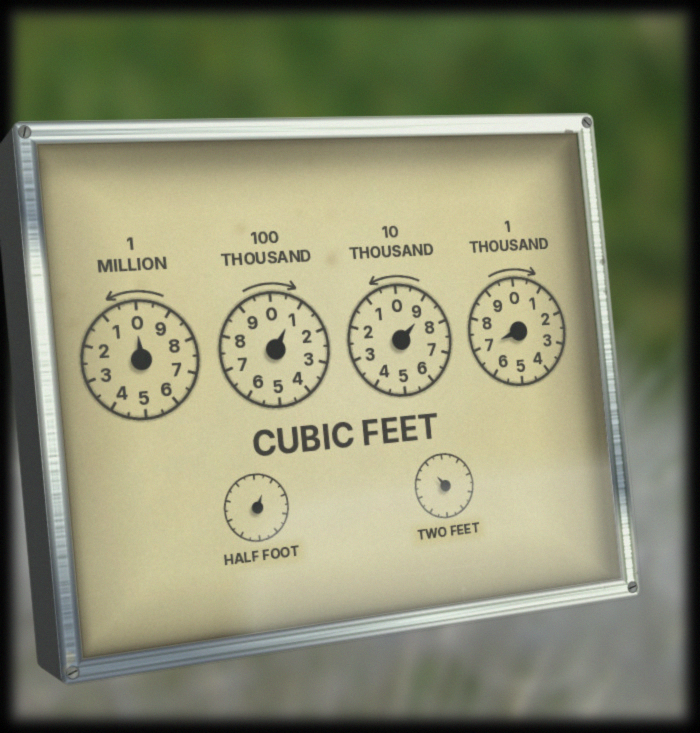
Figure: value=8700 unit=ft³
